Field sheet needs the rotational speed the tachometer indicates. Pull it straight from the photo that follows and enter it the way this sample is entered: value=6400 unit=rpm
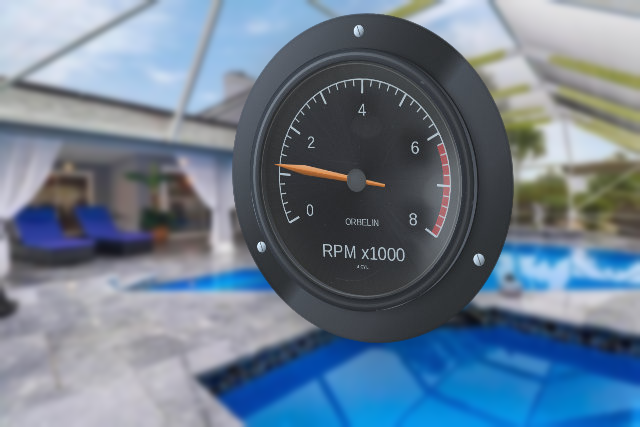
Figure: value=1200 unit=rpm
